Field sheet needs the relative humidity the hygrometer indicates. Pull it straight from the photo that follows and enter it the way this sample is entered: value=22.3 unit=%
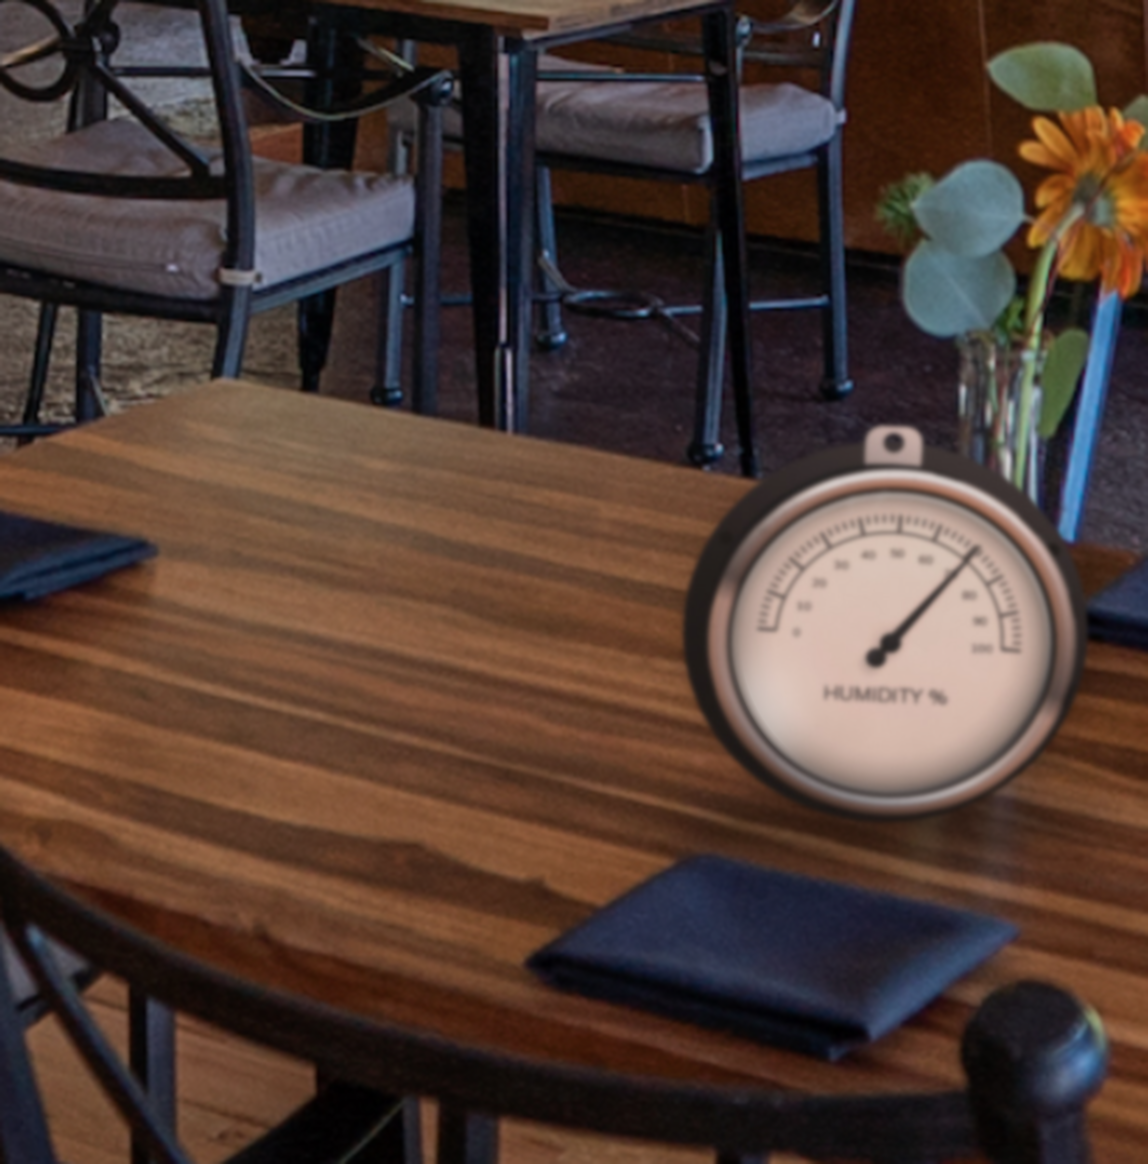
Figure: value=70 unit=%
